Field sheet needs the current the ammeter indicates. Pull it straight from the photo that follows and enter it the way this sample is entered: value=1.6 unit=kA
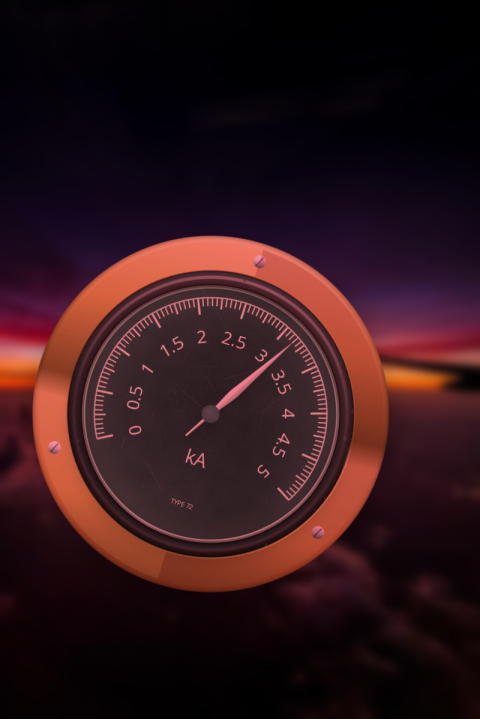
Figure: value=3.15 unit=kA
